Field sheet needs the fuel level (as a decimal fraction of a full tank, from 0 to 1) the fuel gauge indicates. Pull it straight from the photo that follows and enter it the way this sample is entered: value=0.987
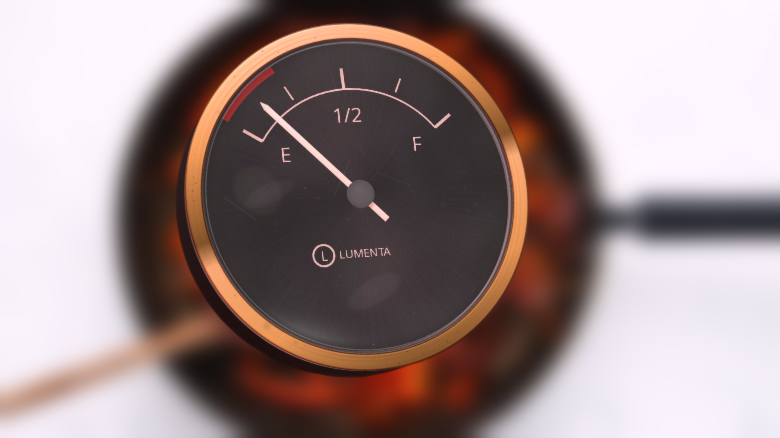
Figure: value=0.125
